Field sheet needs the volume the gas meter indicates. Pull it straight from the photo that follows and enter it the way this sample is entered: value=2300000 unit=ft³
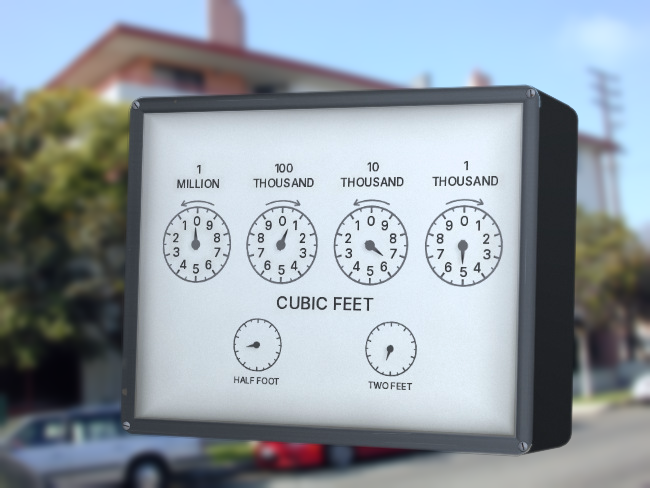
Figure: value=6500 unit=ft³
